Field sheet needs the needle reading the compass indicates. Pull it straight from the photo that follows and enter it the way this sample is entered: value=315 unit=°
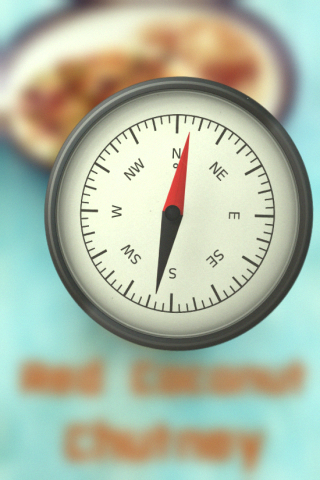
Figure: value=10 unit=°
